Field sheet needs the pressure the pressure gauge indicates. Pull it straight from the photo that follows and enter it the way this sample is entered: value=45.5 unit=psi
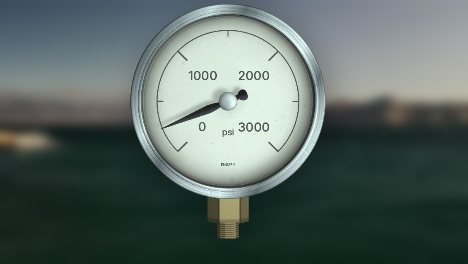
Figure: value=250 unit=psi
